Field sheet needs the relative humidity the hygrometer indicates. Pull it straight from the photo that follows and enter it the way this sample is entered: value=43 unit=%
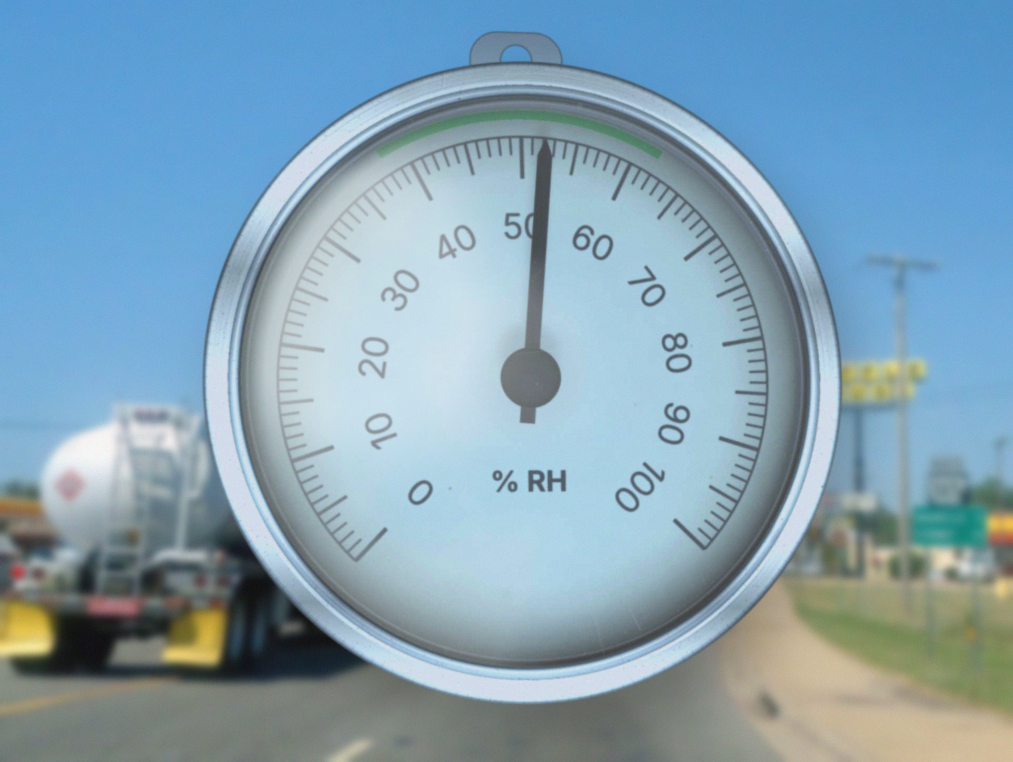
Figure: value=52 unit=%
